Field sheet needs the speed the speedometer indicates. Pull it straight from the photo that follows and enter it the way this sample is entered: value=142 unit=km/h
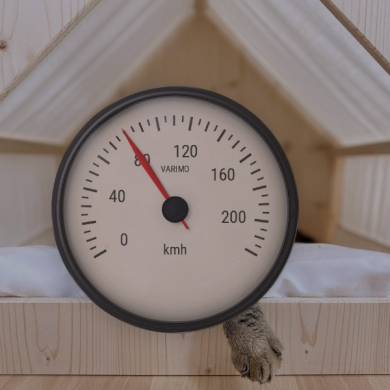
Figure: value=80 unit=km/h
